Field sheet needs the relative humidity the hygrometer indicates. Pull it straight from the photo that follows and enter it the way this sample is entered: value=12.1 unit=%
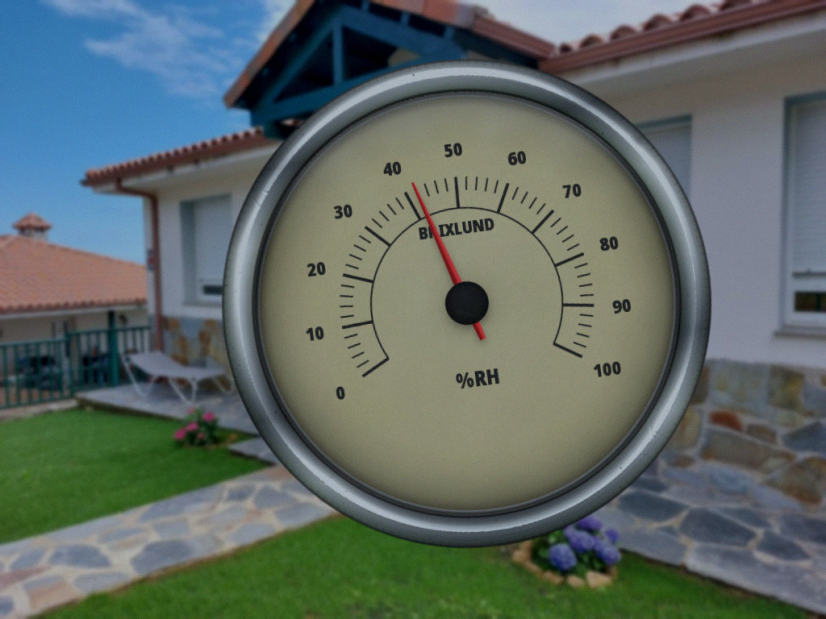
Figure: value=42 unit=%
